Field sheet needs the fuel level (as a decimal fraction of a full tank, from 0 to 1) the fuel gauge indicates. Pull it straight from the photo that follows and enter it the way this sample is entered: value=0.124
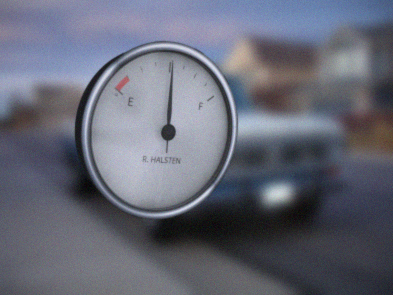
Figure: value=0.5
